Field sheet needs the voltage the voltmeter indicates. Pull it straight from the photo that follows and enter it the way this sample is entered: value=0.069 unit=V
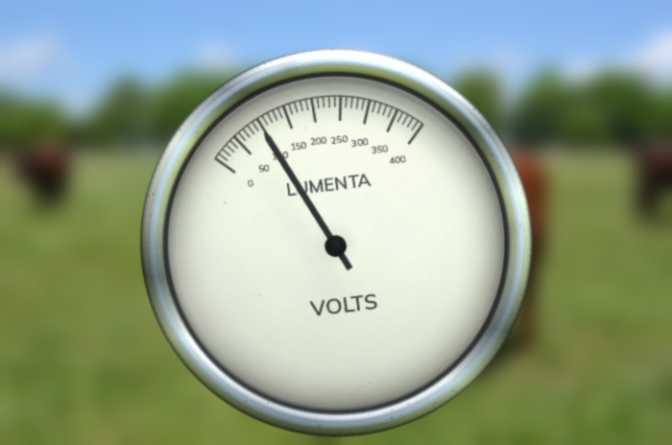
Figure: value=100 unit=V
